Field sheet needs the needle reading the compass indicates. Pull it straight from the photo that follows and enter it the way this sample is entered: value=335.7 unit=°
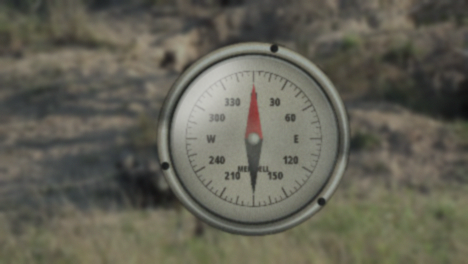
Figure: value=0 unit=°
